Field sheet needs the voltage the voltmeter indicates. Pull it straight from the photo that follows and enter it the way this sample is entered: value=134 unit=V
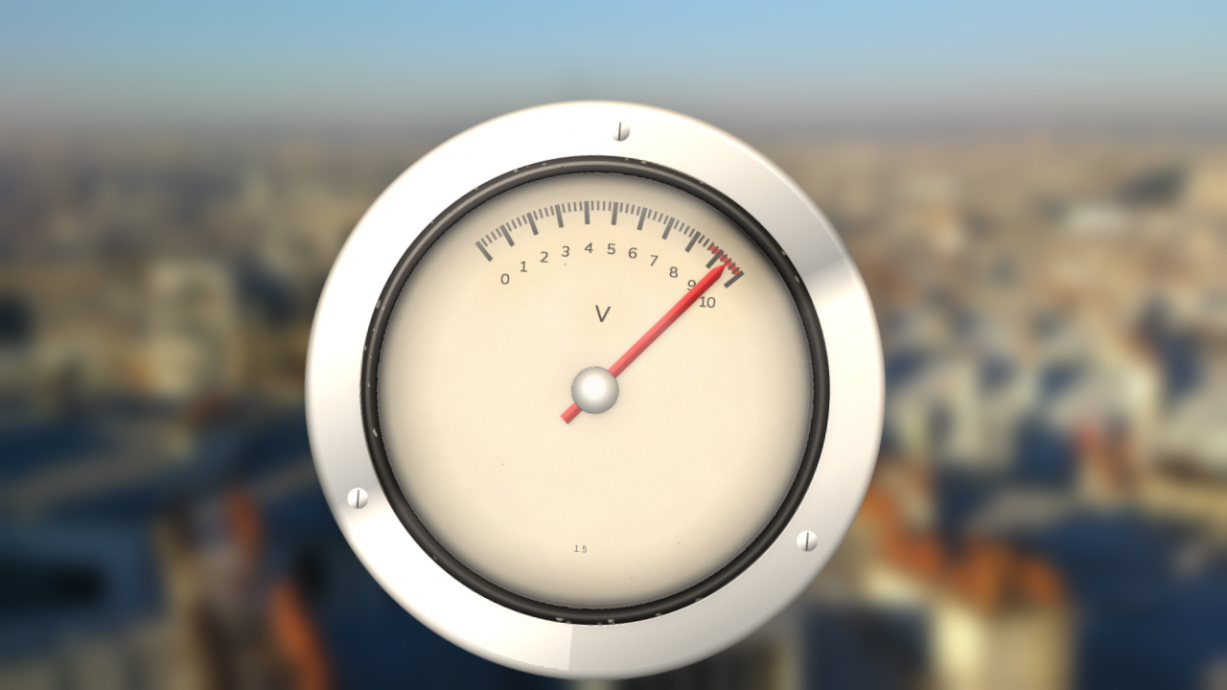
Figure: value=9.4 unit=V
